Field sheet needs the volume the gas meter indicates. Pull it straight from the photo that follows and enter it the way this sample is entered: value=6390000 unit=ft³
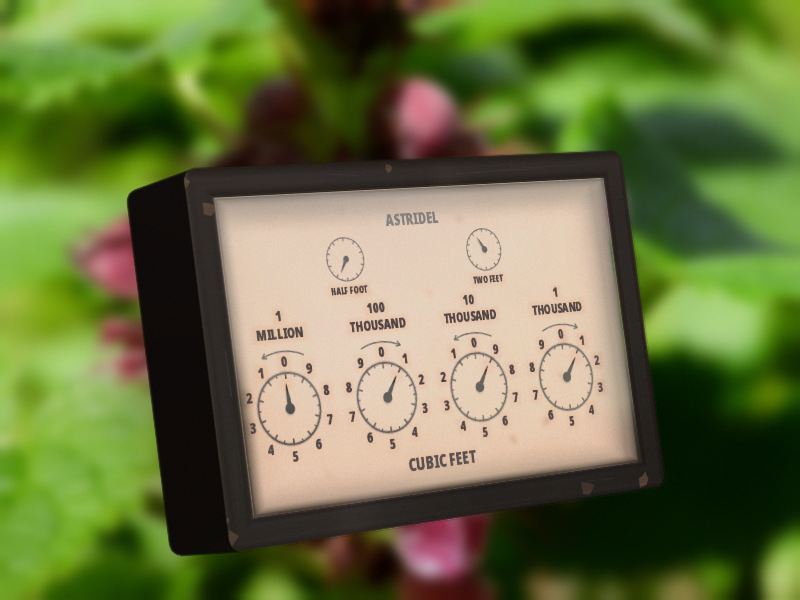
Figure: value=9100 unit=ft³
